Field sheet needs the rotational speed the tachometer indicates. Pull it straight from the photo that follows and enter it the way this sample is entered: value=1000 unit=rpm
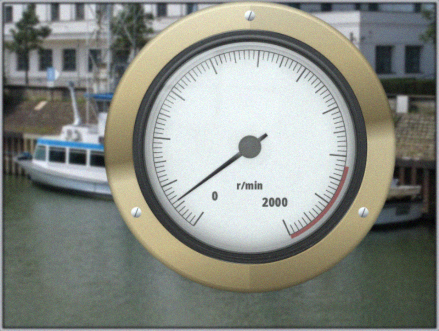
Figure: value=120 unit=rpm
